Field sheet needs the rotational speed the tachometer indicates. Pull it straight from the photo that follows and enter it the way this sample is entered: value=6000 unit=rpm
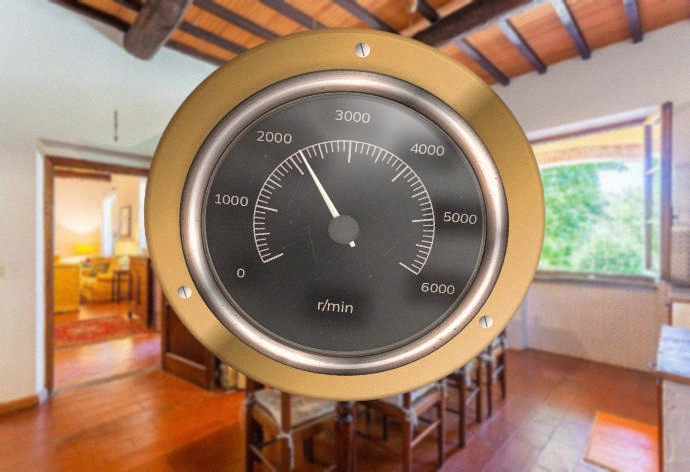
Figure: value=2200 unit=rpm
